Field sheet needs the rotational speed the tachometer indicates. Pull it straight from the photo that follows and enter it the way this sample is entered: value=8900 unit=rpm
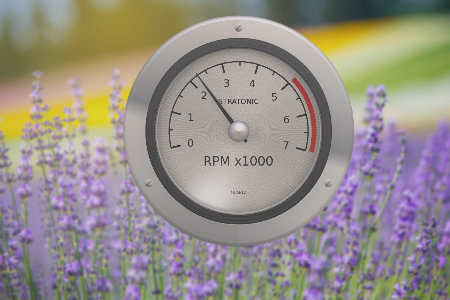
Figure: value=2250 unit=rpm
